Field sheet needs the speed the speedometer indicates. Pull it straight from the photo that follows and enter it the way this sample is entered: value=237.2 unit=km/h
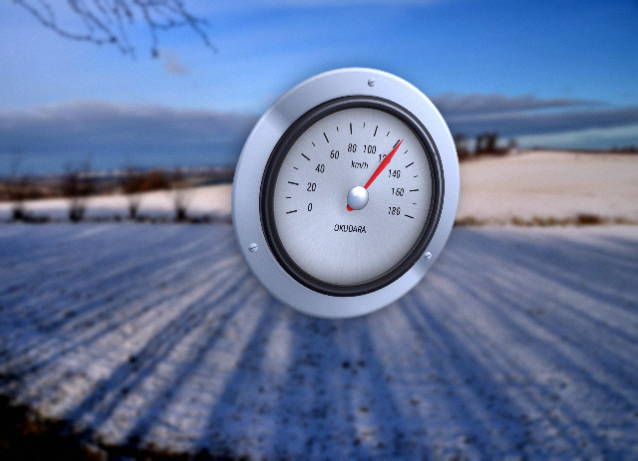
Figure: value=120 unit=km/h
